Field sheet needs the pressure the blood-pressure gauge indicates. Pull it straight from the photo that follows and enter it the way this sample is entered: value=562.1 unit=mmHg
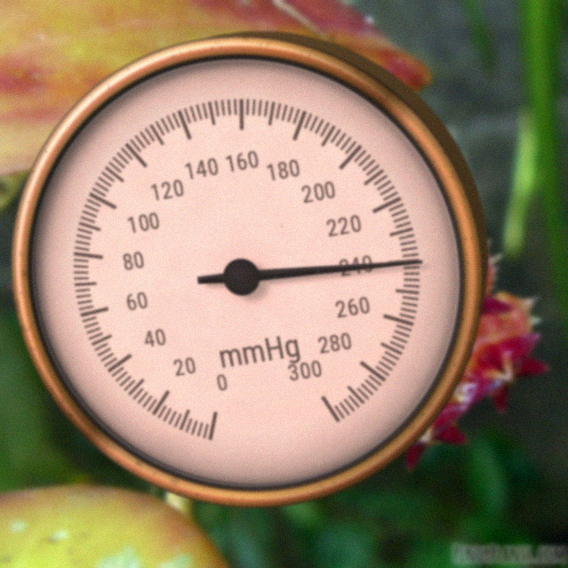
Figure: value=240 unit=mmHg
